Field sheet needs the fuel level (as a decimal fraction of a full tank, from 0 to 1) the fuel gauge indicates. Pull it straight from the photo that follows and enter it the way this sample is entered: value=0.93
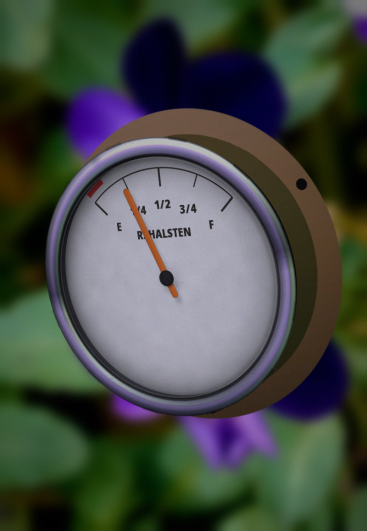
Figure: value=0.25
